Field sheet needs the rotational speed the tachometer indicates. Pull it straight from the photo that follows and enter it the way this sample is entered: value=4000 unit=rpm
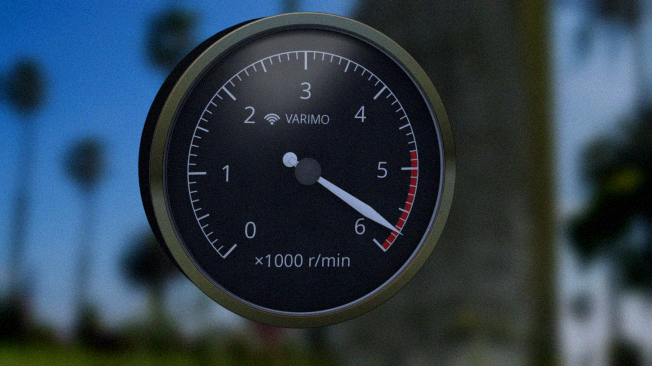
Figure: value=5750 unit=rpm
